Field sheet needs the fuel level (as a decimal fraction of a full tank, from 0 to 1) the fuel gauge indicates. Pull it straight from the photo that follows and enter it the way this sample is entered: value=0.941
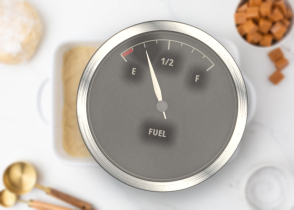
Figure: value=0.25
